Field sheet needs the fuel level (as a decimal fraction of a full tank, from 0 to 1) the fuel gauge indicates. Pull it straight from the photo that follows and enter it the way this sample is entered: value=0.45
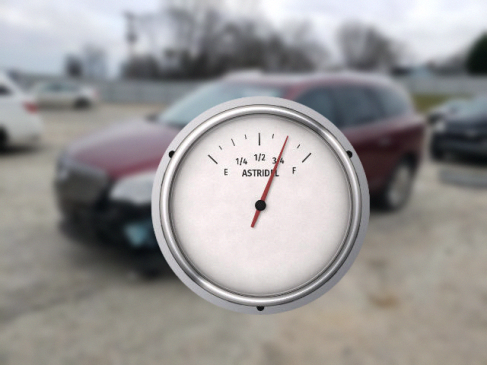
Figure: value=0.75
